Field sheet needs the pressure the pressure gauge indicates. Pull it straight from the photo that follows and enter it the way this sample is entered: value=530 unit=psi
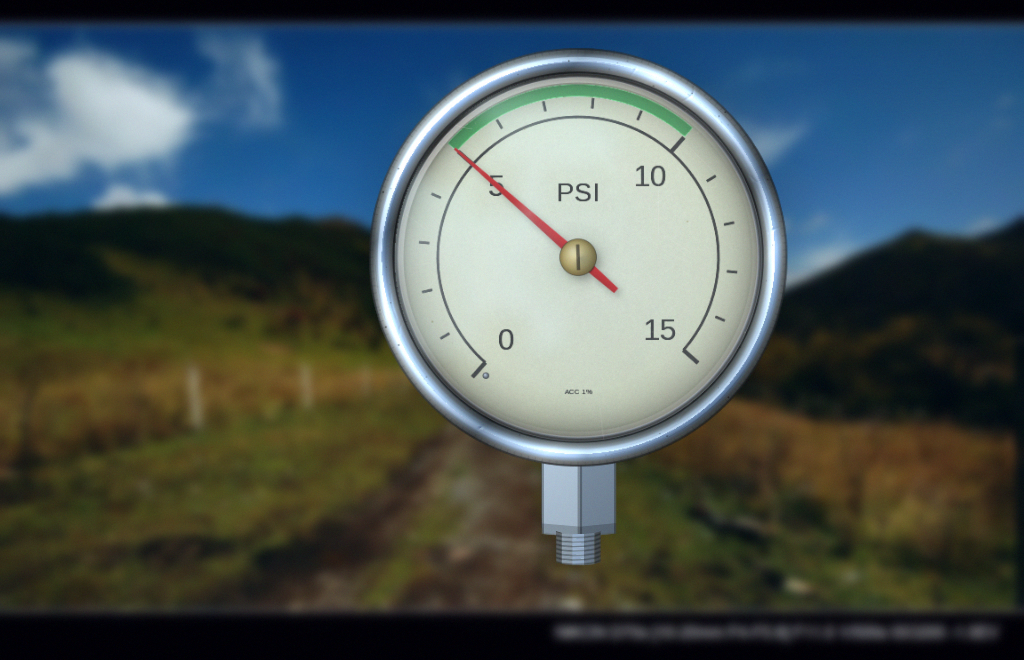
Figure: value=5 unit=psi
